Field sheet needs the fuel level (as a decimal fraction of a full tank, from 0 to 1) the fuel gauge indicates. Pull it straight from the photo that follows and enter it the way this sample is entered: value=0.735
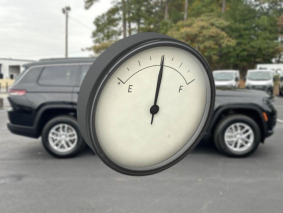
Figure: value=0.5
